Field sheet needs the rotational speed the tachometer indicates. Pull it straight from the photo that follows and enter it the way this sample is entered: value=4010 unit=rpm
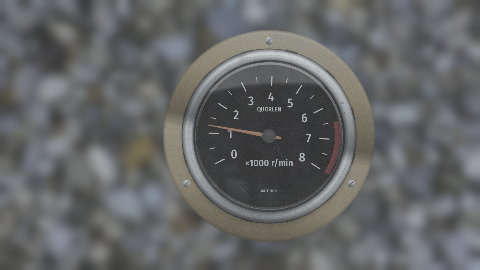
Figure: value=1250 unit=rpm
